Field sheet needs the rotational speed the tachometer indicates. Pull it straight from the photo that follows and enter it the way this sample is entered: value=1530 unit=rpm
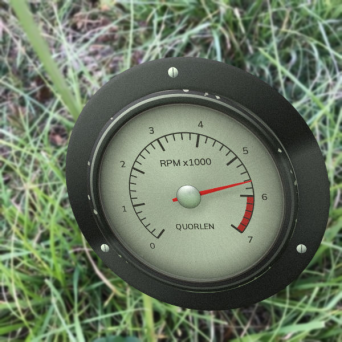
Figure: value=5600 unit=rpm
